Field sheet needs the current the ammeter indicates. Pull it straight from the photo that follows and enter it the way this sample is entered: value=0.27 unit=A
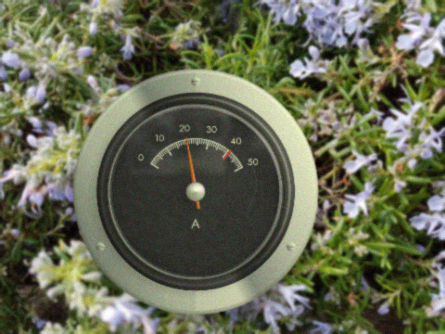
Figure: value=20 unit=A
